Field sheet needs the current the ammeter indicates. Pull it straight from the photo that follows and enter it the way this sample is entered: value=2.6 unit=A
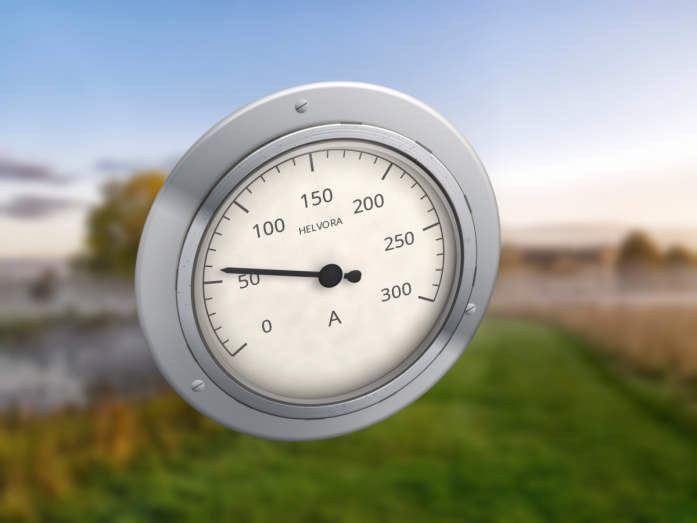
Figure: value=60 unit=A
